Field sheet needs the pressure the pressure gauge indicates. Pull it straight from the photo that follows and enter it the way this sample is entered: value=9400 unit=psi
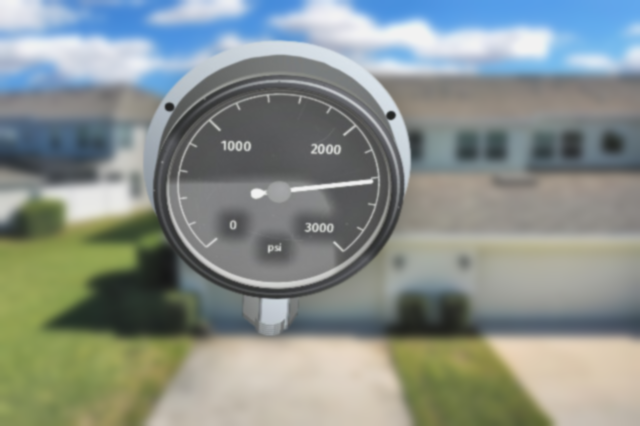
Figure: value=2400 unit=psi
